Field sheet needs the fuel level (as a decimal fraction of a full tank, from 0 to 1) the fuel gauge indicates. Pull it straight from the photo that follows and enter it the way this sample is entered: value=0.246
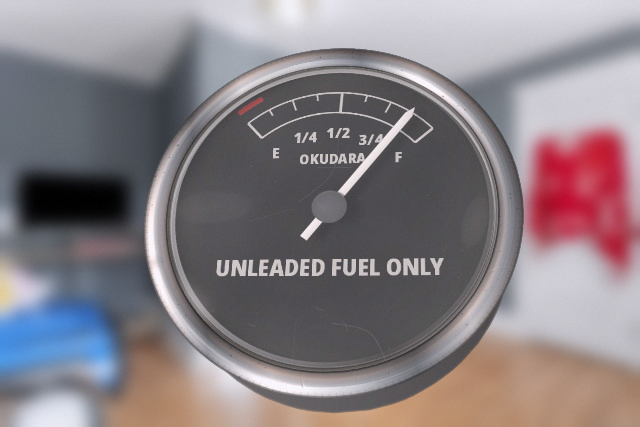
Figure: value=0.875
